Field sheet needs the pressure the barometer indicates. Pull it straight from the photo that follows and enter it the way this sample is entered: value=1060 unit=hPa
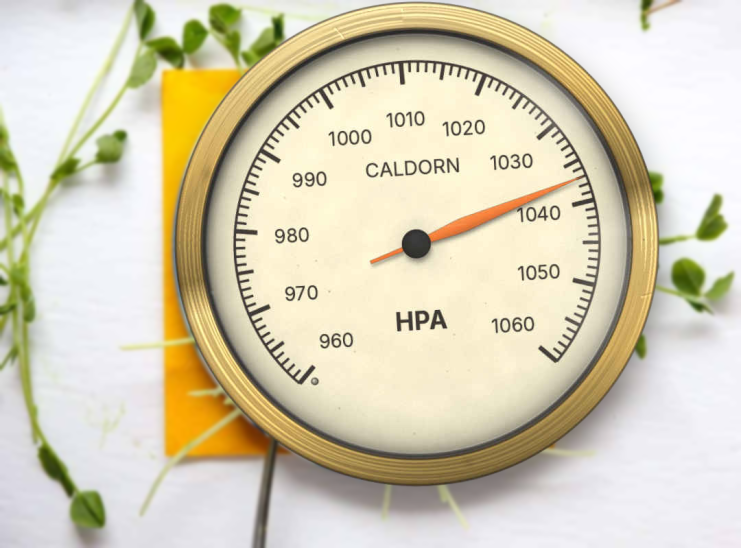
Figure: value=1037 unit=hPa
